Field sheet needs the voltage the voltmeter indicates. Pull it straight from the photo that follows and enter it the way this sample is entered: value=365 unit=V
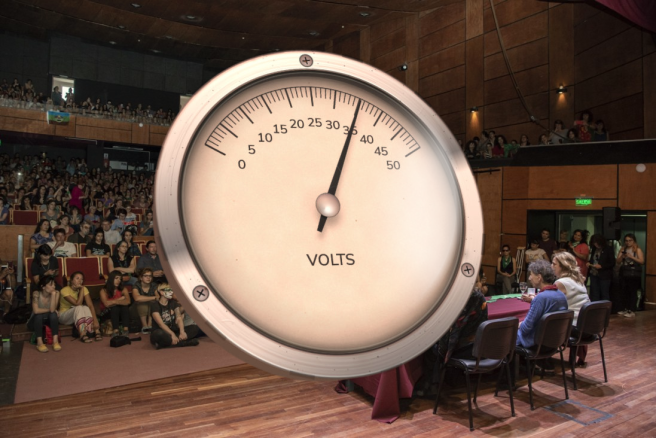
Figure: value=35 unit=V
